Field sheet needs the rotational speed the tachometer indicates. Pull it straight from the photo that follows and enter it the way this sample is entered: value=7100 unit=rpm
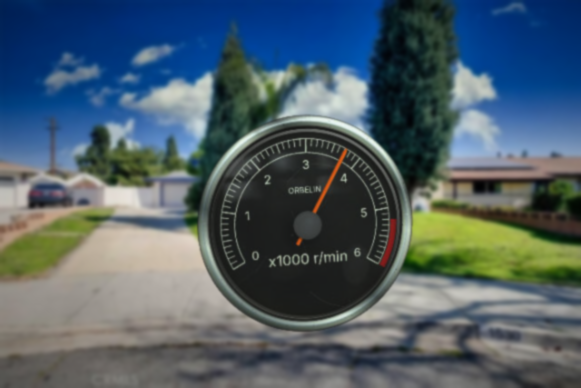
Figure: value=3700 unit=rpm
